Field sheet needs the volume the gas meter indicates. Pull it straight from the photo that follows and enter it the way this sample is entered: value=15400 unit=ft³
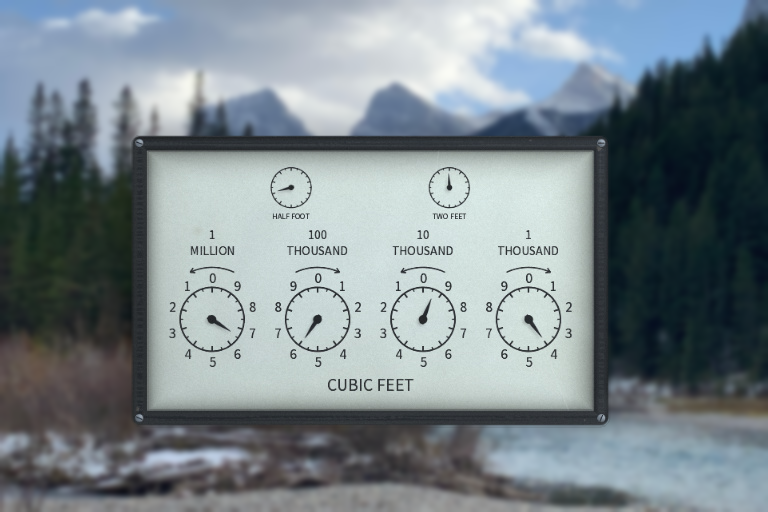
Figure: value=659400 unit=ft³
